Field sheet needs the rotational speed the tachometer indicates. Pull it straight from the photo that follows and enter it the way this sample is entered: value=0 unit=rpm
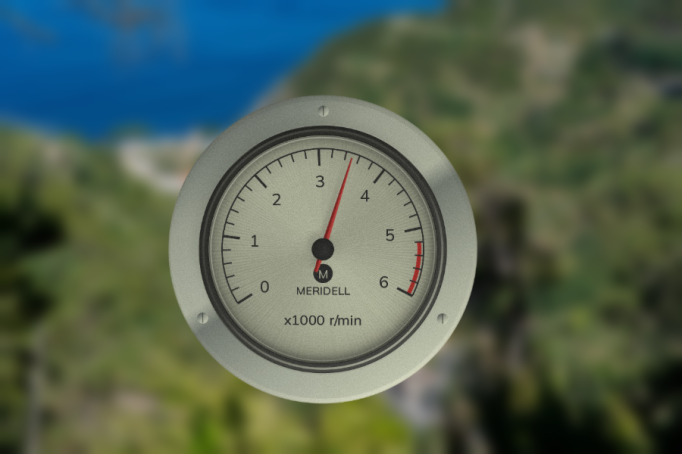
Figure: value=3500 unit=rpm
